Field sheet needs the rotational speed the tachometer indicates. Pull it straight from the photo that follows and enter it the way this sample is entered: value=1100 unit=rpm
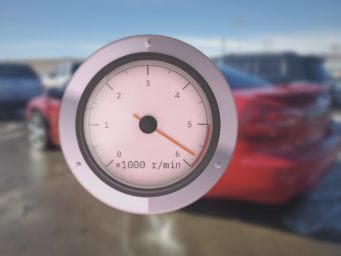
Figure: value=5750 unit=rpm
